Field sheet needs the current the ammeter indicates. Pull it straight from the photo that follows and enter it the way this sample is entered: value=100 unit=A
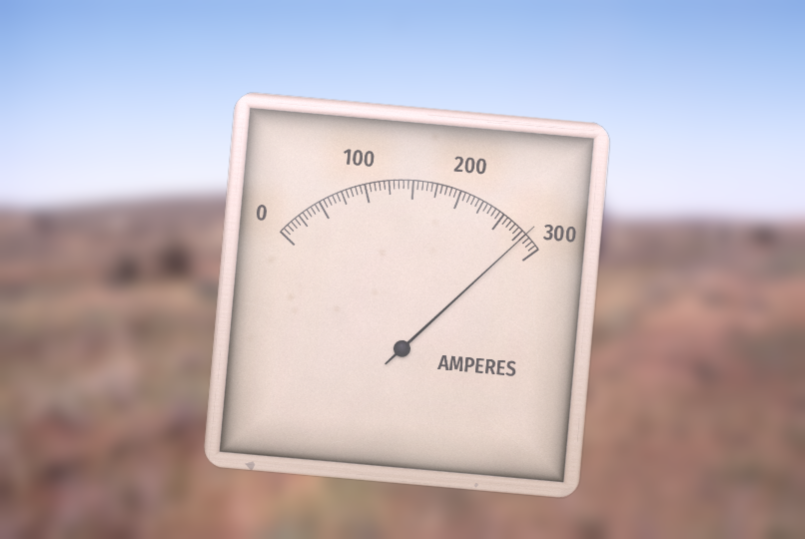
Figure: value=280 unit=A
